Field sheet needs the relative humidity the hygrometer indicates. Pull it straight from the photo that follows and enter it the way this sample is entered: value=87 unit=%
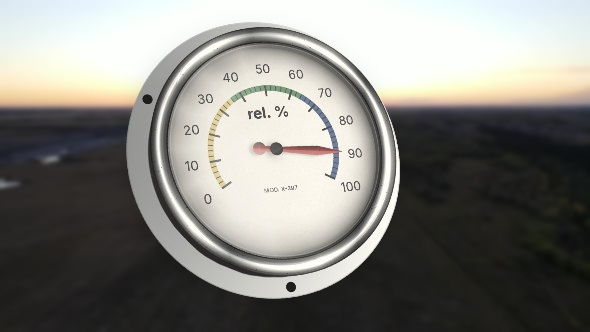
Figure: value=90 unit=%
